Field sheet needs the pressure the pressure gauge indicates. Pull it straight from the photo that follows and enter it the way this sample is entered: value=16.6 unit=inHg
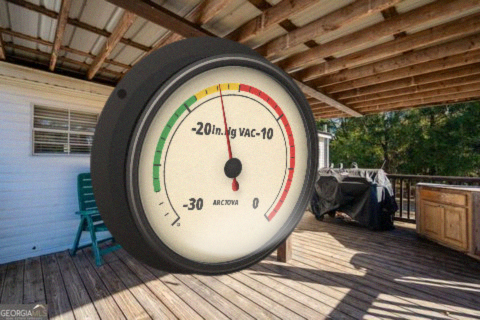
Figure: value=-17 unit=inHg
